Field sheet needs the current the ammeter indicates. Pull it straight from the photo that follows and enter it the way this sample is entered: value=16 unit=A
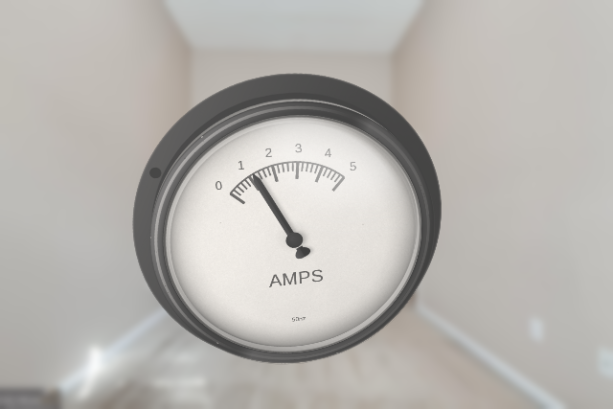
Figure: value=1.2 unit=A
